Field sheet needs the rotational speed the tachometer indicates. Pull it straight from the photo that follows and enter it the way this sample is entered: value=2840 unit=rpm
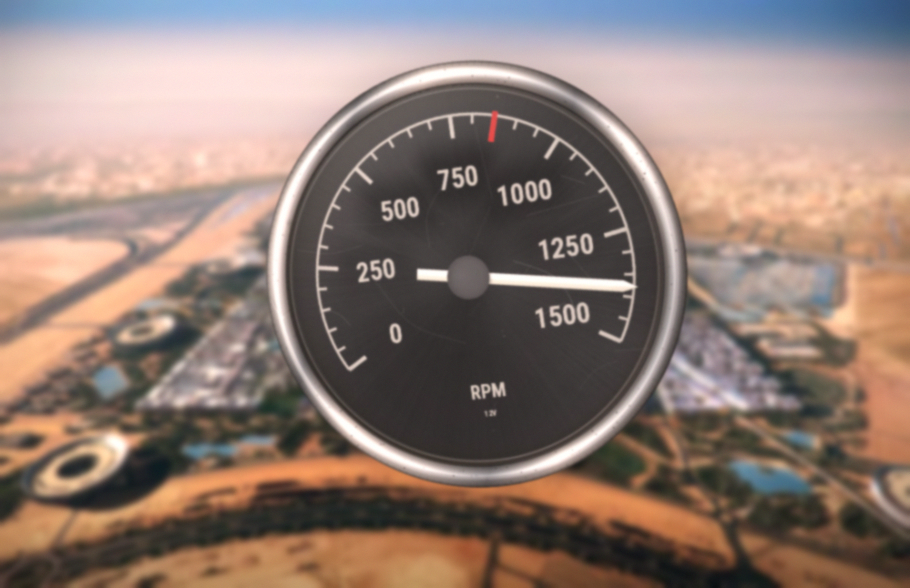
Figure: value=1375 unit=rpm
